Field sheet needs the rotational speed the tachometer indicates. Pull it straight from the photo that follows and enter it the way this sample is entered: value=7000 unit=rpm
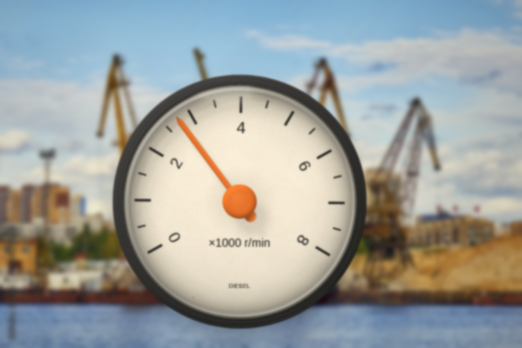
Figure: value=2750 unit=rpm
